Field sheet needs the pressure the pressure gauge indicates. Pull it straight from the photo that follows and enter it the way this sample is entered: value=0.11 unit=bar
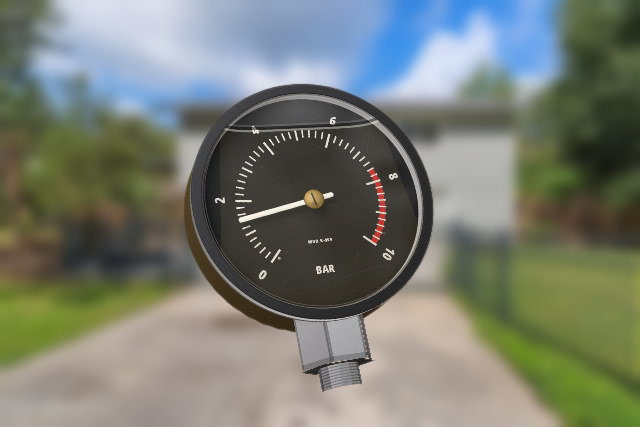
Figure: value=1.4 unit=bar
